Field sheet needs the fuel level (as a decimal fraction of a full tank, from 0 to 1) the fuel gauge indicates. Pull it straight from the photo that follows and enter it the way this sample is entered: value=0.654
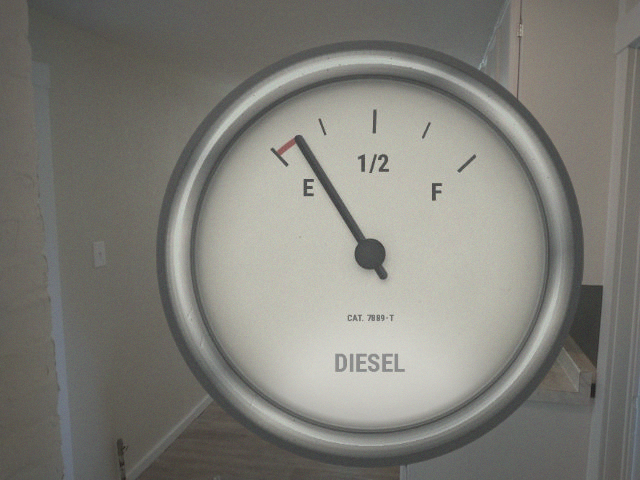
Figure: value=0.125
